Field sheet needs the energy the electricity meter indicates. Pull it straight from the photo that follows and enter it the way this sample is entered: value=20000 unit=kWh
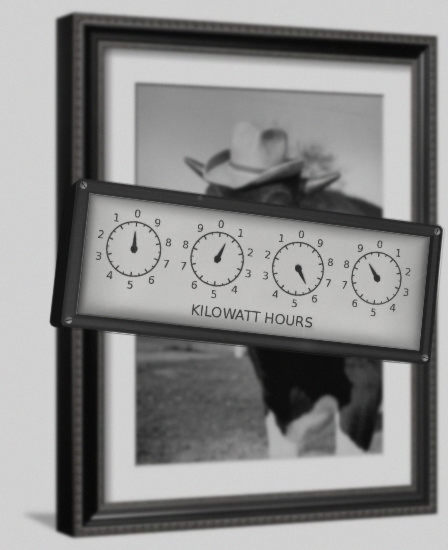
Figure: value=59 unit=kWh
